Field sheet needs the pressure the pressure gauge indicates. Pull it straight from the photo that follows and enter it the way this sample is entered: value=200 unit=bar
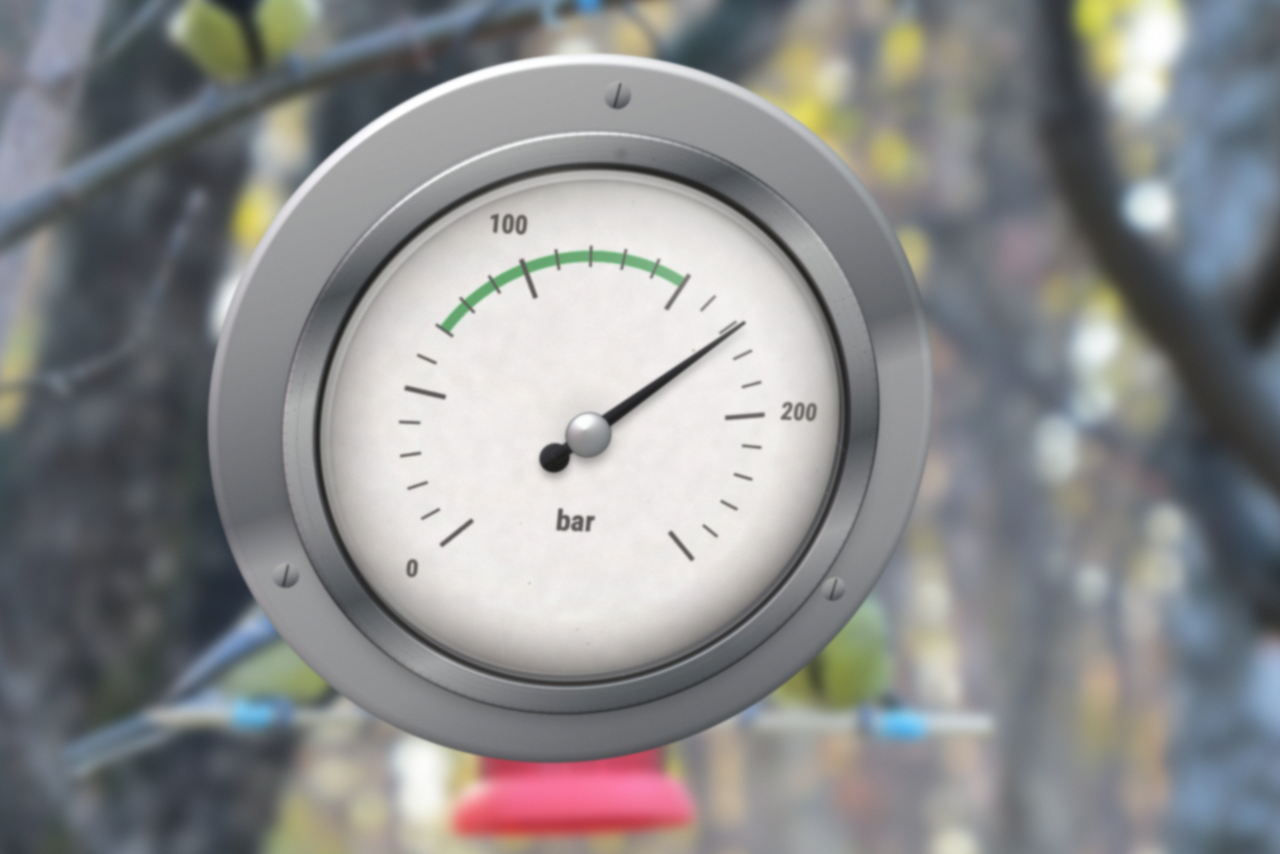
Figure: value=170 unit=bar
